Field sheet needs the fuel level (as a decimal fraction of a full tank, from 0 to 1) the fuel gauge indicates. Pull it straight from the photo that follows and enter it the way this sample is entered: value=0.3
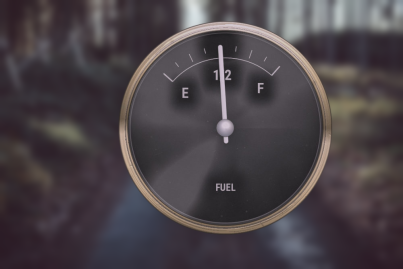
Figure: value=0.5
